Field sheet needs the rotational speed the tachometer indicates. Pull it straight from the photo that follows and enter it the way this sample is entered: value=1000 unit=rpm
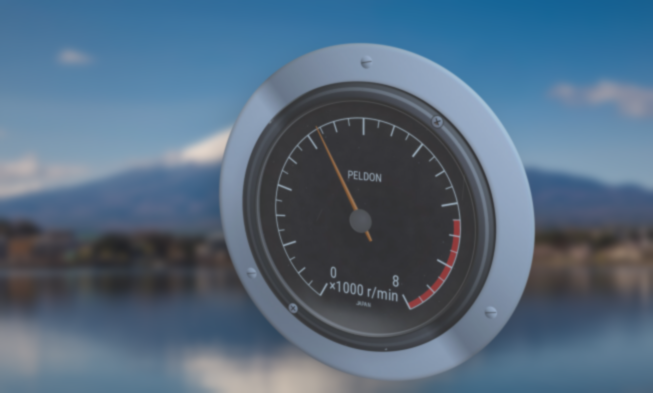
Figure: value=3250 unit=rpm
